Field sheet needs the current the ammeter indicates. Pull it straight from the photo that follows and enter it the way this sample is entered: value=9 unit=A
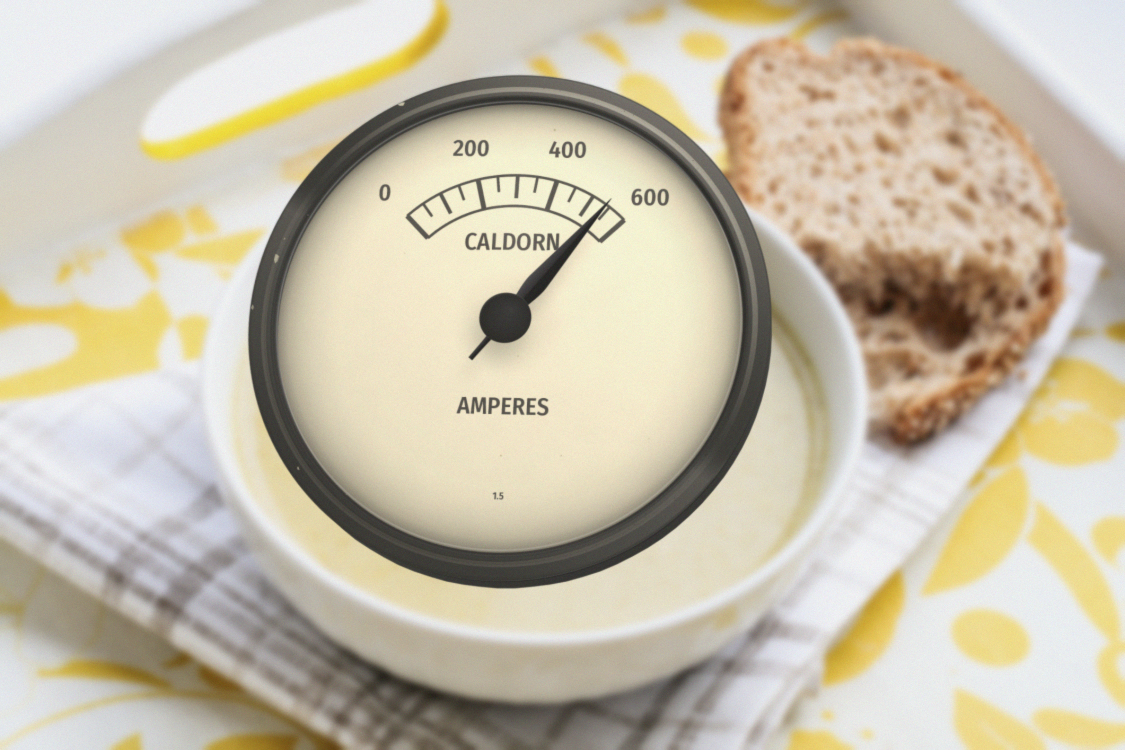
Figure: value=550 unit=A
